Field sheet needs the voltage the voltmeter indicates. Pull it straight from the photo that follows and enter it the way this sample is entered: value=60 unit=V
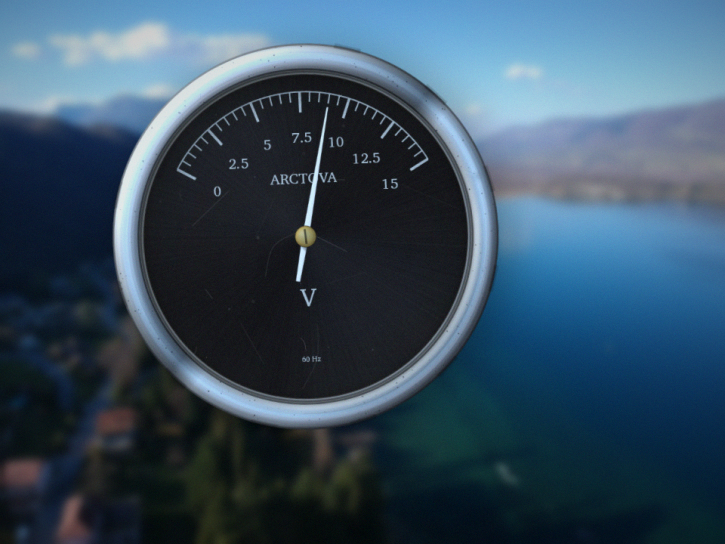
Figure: value=9 unit=V
